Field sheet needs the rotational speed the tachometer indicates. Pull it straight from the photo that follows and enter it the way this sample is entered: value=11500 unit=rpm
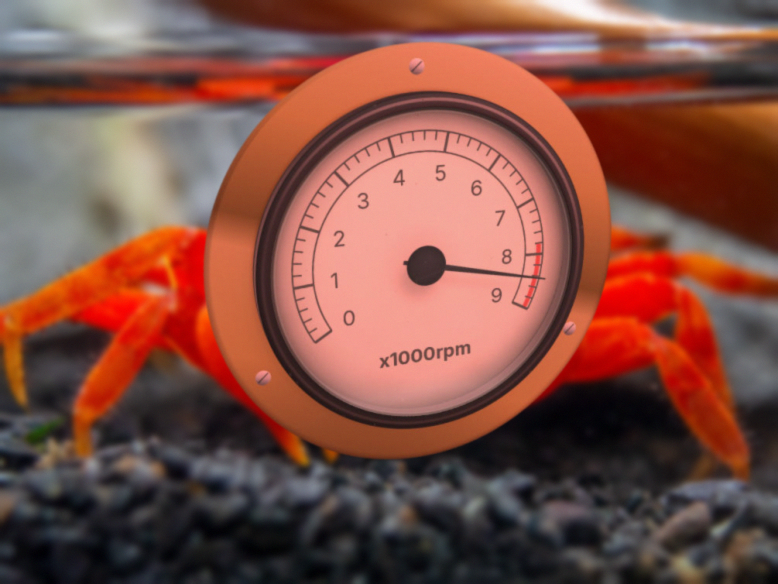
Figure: value=8400 unit=rpm
